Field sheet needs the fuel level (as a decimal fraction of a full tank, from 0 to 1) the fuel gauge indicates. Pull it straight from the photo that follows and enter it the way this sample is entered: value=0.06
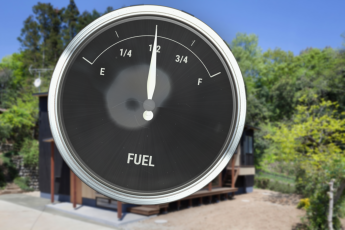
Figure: value=0.5
